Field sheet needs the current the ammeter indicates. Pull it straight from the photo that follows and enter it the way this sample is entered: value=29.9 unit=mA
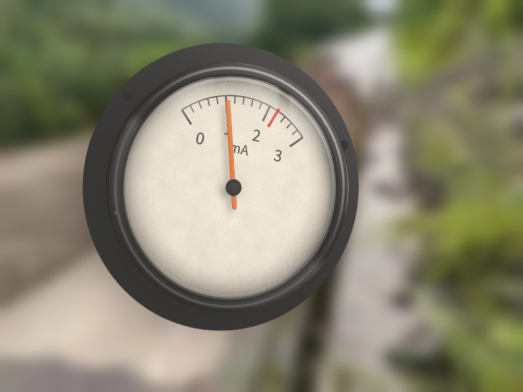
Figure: value=1 unit=mA
